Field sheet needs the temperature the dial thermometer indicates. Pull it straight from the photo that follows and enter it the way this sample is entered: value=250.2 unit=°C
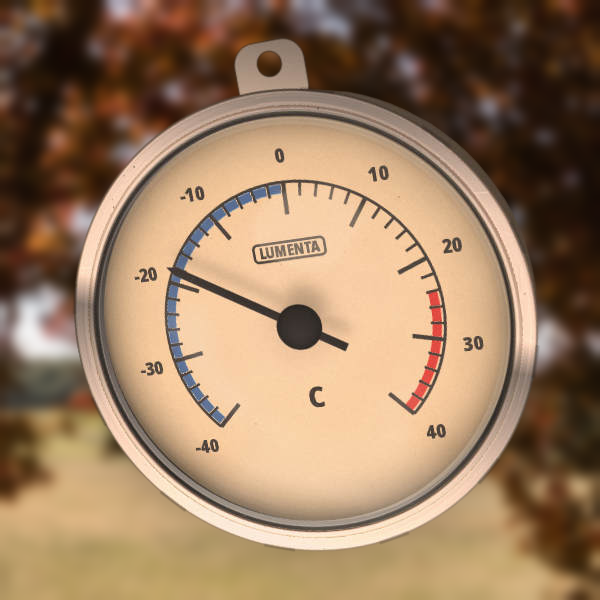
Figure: value=-18 unit=°C
